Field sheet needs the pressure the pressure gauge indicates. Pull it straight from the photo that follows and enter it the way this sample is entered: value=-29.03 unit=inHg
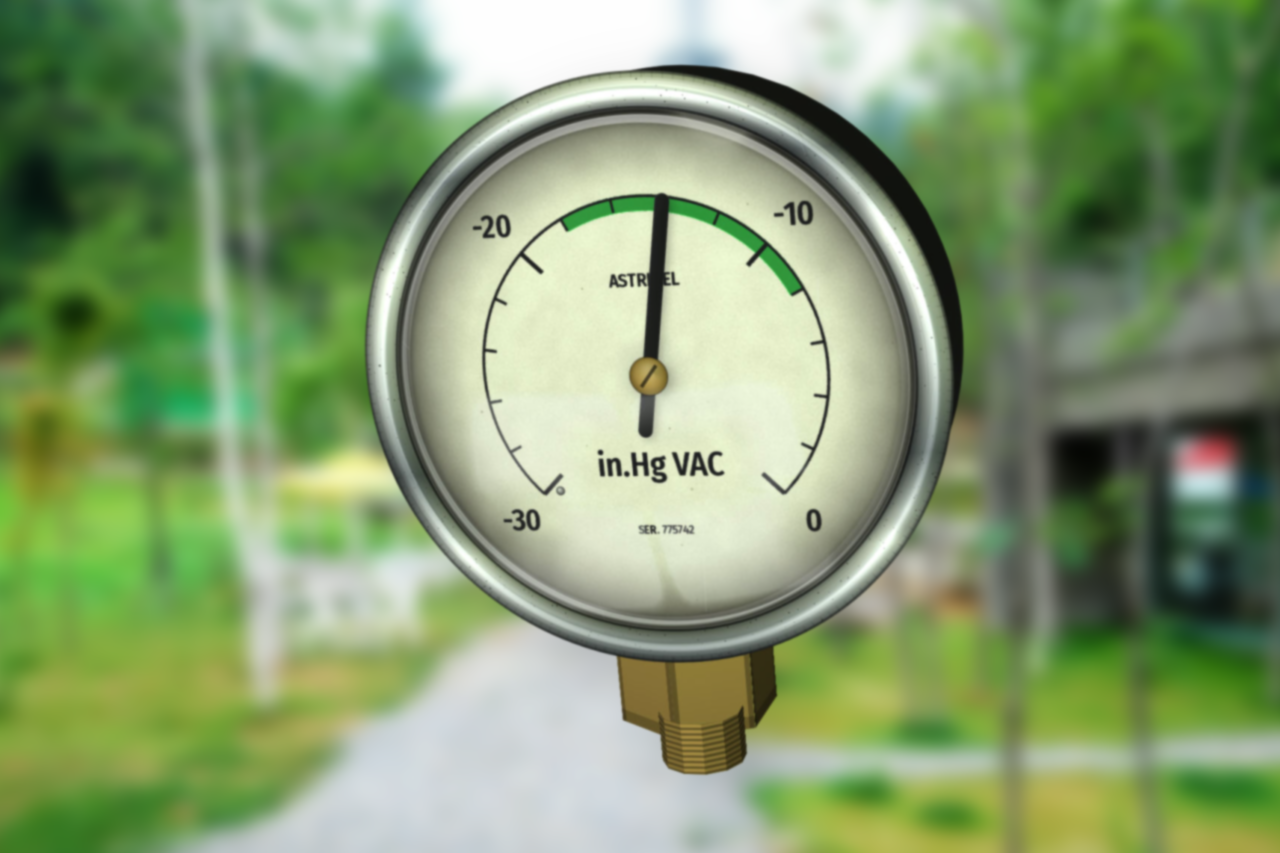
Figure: value=-14 unit=inHg
